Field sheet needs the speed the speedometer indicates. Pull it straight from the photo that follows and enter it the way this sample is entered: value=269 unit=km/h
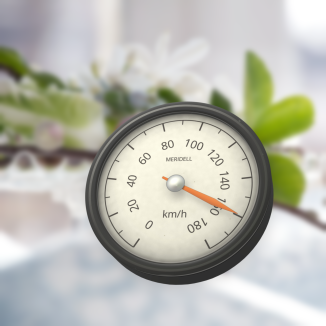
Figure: value=160 unit=km/h
